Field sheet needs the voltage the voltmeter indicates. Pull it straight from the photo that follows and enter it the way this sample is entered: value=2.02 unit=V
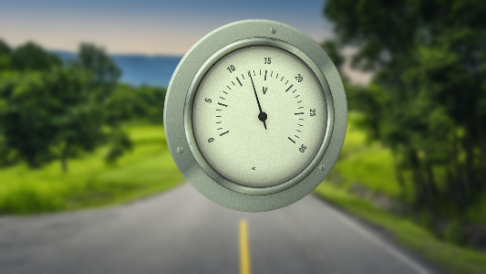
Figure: value=12 unit=V
